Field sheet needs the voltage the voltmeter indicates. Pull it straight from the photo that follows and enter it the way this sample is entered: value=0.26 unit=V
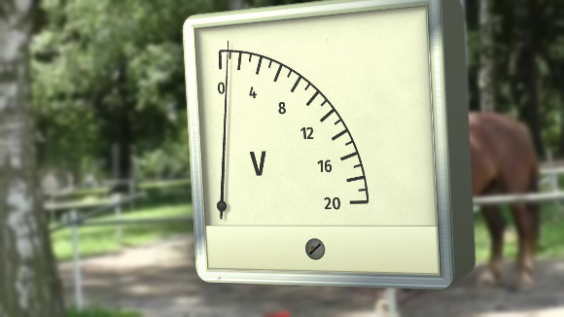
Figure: value=1 unit=V
